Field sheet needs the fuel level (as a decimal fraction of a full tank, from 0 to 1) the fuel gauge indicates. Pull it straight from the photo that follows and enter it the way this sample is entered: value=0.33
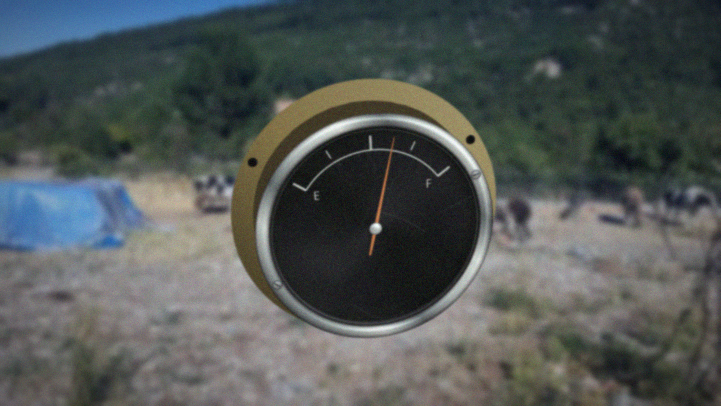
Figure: value=0.625
